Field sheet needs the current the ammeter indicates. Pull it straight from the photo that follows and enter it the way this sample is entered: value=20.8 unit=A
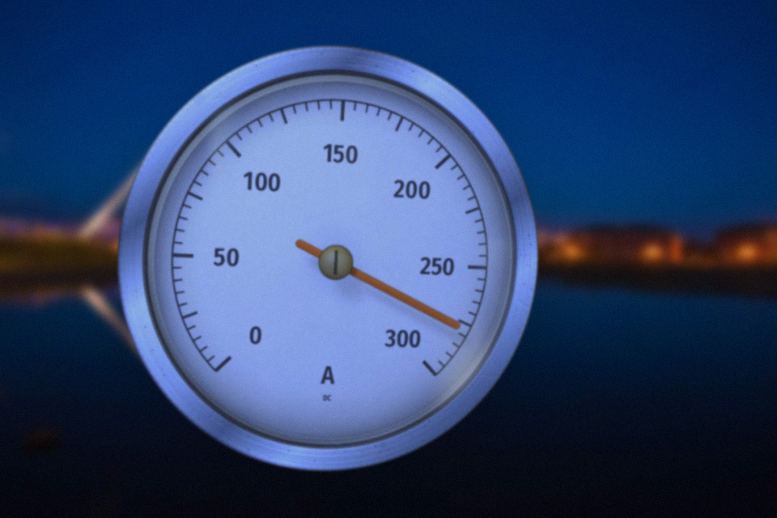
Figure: value=277.5 unit=A
